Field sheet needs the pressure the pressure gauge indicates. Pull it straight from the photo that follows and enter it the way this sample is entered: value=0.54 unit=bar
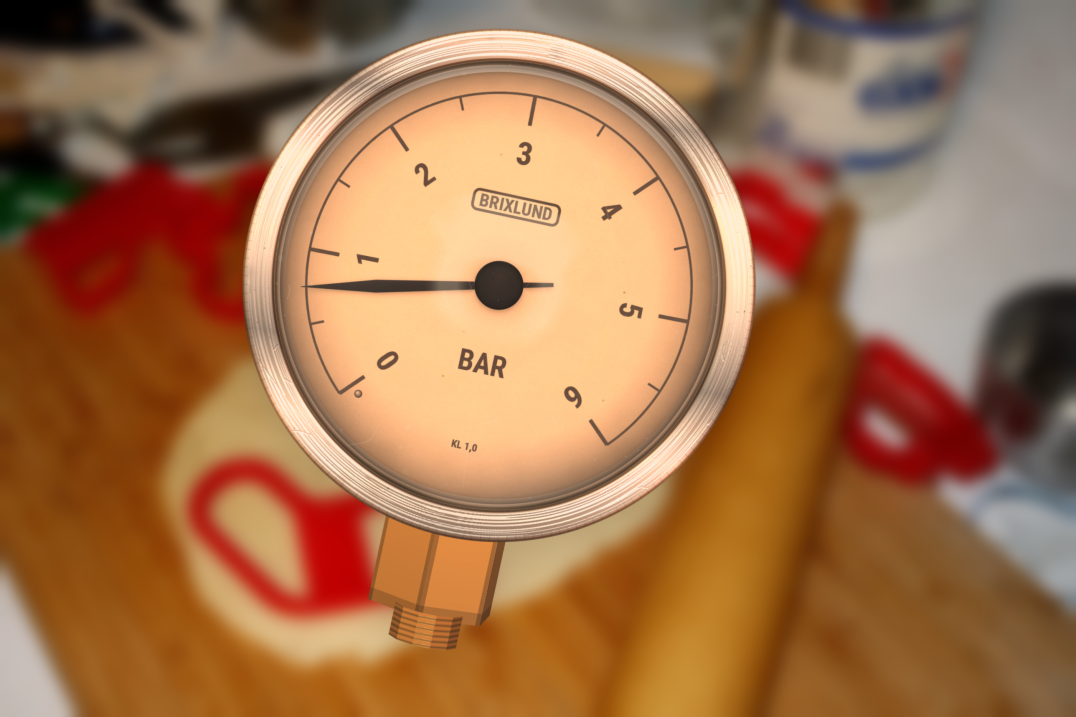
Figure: value=0.75 unit=bar
